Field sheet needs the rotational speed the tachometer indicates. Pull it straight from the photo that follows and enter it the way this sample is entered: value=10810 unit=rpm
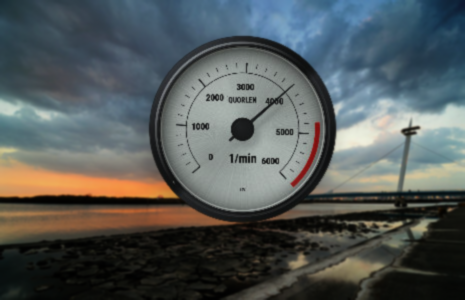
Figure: value=4000 unit=rpm
